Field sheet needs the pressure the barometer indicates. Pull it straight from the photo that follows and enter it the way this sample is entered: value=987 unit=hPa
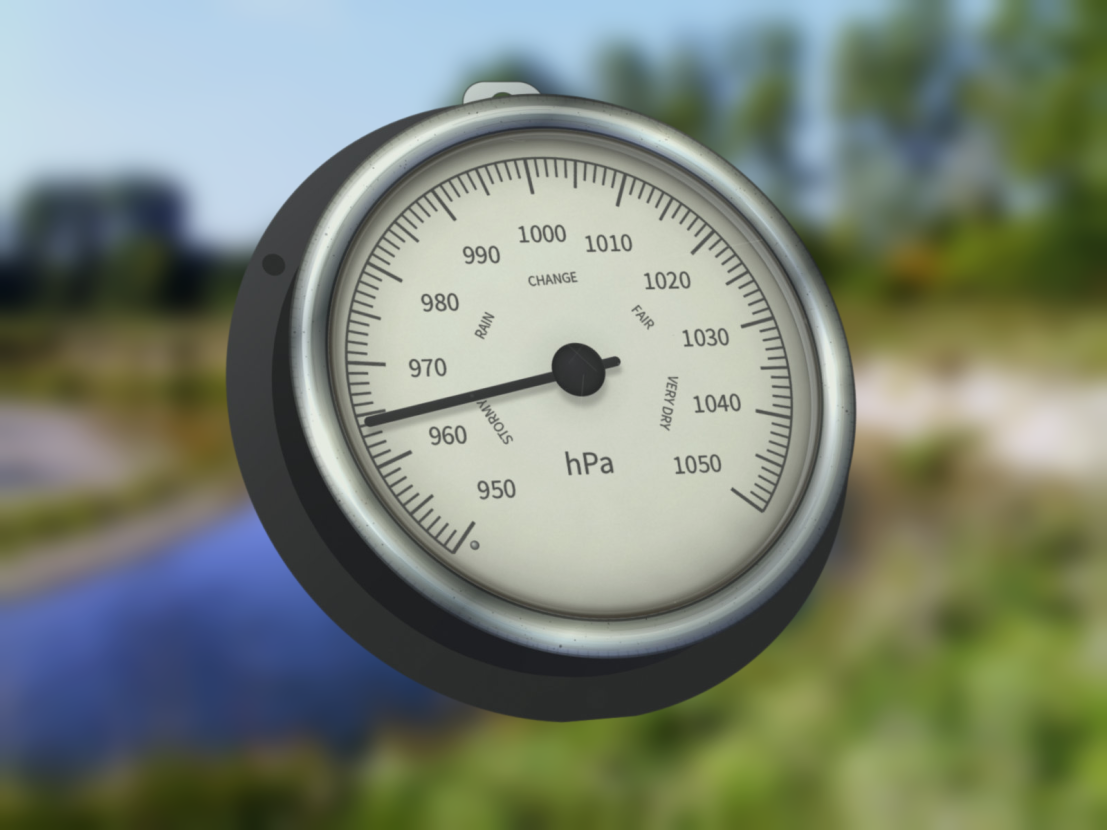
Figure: value=964 unit=hPa
